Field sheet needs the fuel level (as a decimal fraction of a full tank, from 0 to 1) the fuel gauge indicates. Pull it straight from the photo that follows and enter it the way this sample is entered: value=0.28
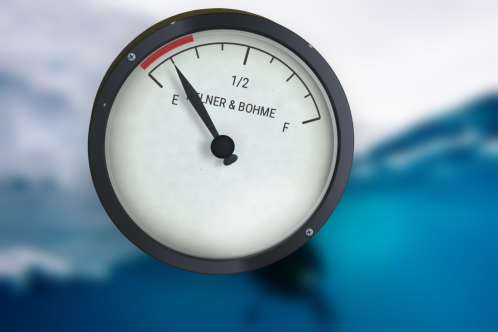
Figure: value=0.125
